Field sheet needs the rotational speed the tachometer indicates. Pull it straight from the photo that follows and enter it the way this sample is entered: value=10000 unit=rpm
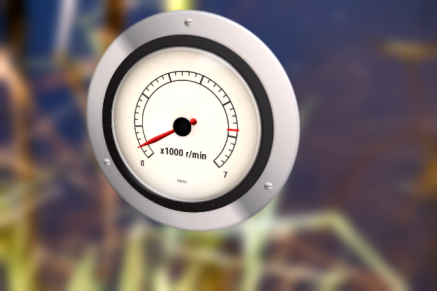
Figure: value=400 unit=rpm
